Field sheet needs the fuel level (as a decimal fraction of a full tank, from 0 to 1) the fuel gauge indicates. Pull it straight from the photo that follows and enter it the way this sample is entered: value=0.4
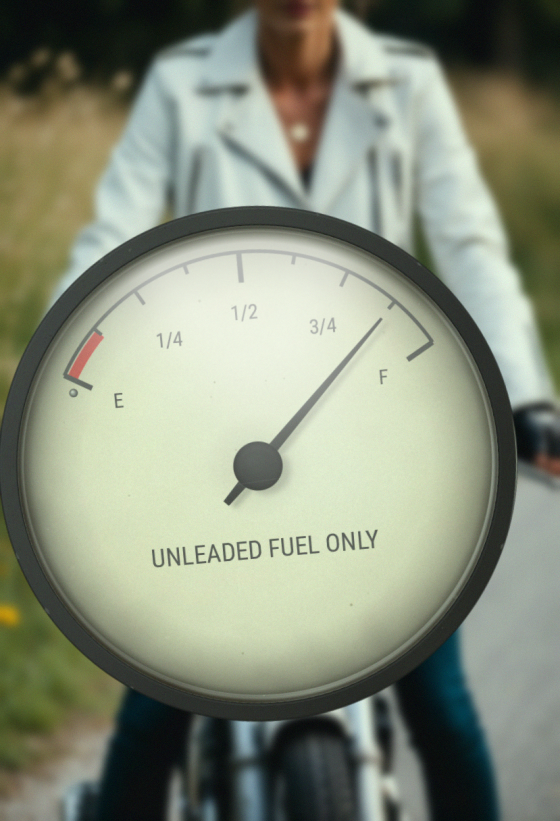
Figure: value=0.875
